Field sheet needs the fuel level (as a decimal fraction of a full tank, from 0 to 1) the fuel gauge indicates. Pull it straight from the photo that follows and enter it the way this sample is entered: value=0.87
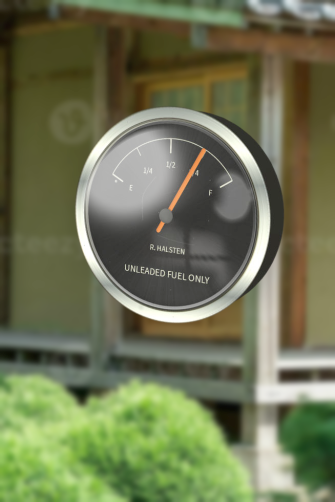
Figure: value=0.75
